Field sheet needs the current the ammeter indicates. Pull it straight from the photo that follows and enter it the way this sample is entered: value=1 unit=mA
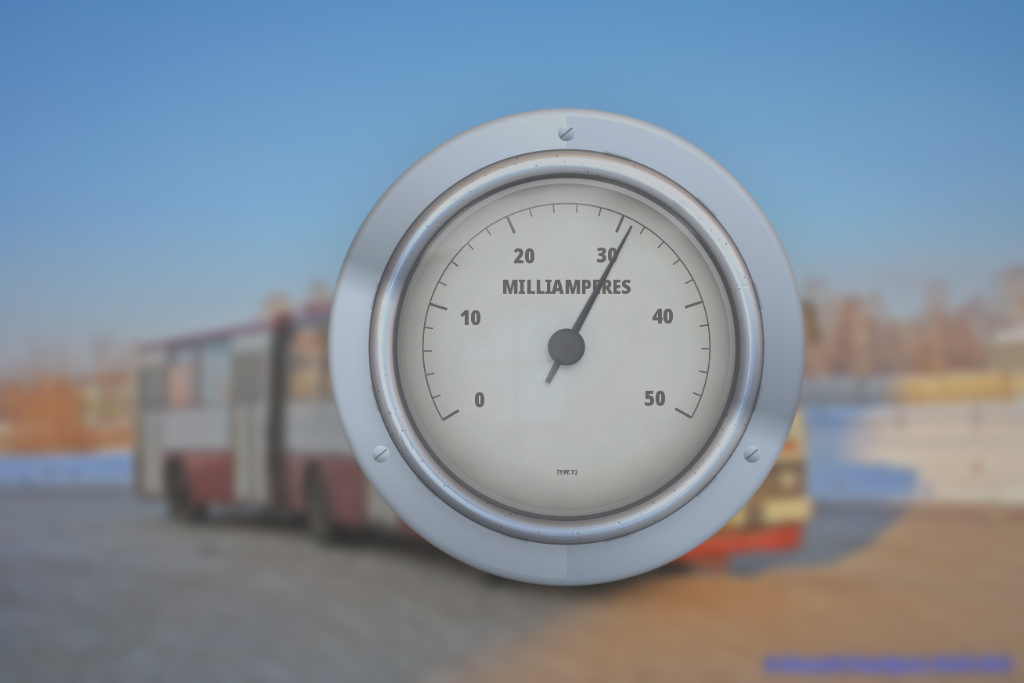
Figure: value=31 unit=mA
